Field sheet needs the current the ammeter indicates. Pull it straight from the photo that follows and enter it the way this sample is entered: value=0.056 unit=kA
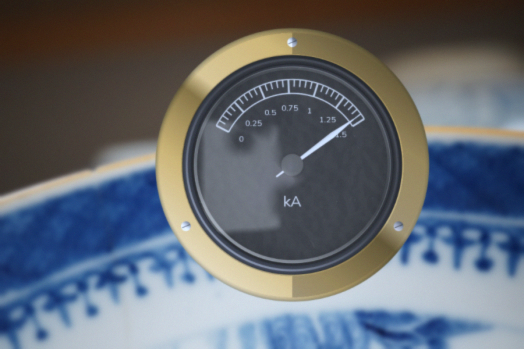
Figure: value=1.45 unit=kA
